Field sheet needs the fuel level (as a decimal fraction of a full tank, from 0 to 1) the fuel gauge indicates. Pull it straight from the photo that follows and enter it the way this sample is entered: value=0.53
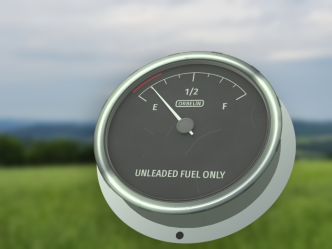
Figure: value=0.125
